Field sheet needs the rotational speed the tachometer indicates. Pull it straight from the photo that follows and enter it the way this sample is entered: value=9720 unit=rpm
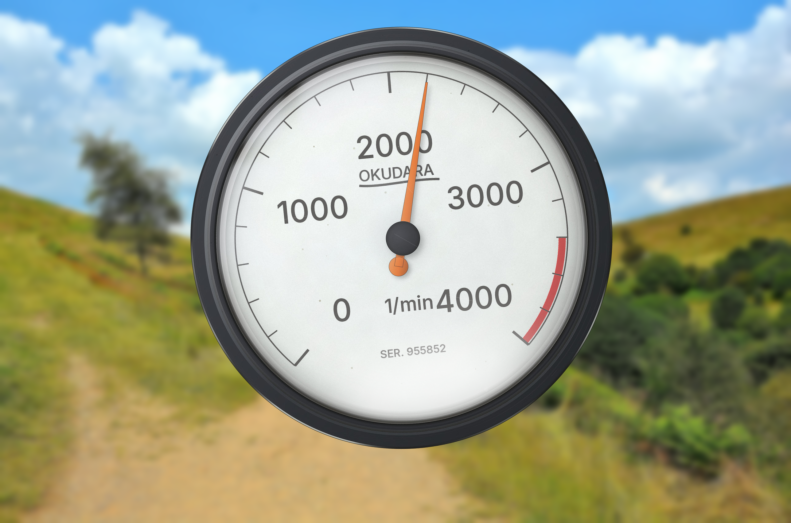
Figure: value=2200 unit=rpm
